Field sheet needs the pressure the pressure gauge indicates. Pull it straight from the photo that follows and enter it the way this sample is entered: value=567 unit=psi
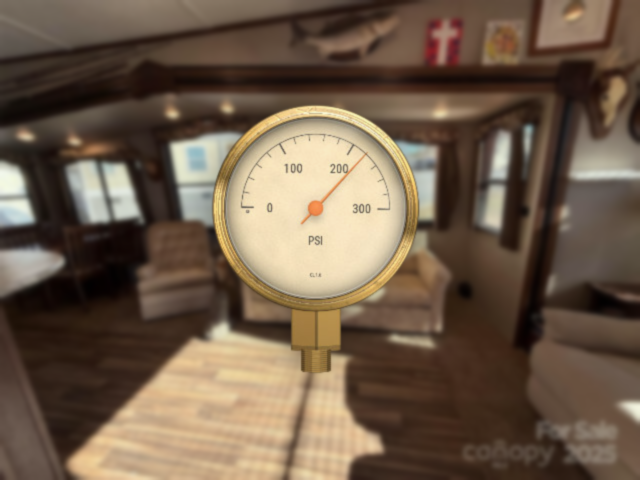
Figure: value=220 unit=psi
